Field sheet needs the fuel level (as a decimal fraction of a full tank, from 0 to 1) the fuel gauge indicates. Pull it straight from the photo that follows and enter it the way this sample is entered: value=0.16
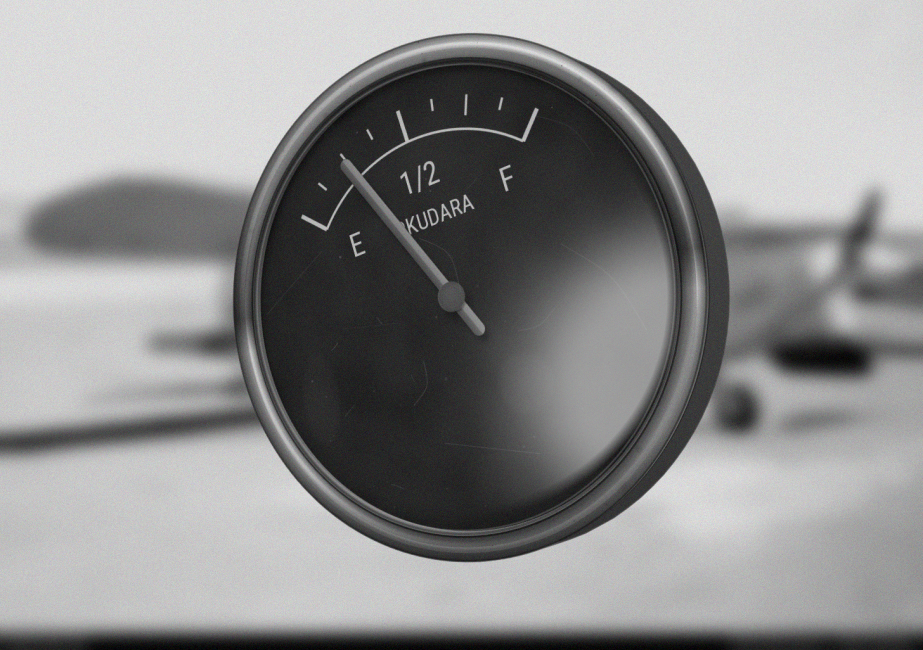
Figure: value=0.25
